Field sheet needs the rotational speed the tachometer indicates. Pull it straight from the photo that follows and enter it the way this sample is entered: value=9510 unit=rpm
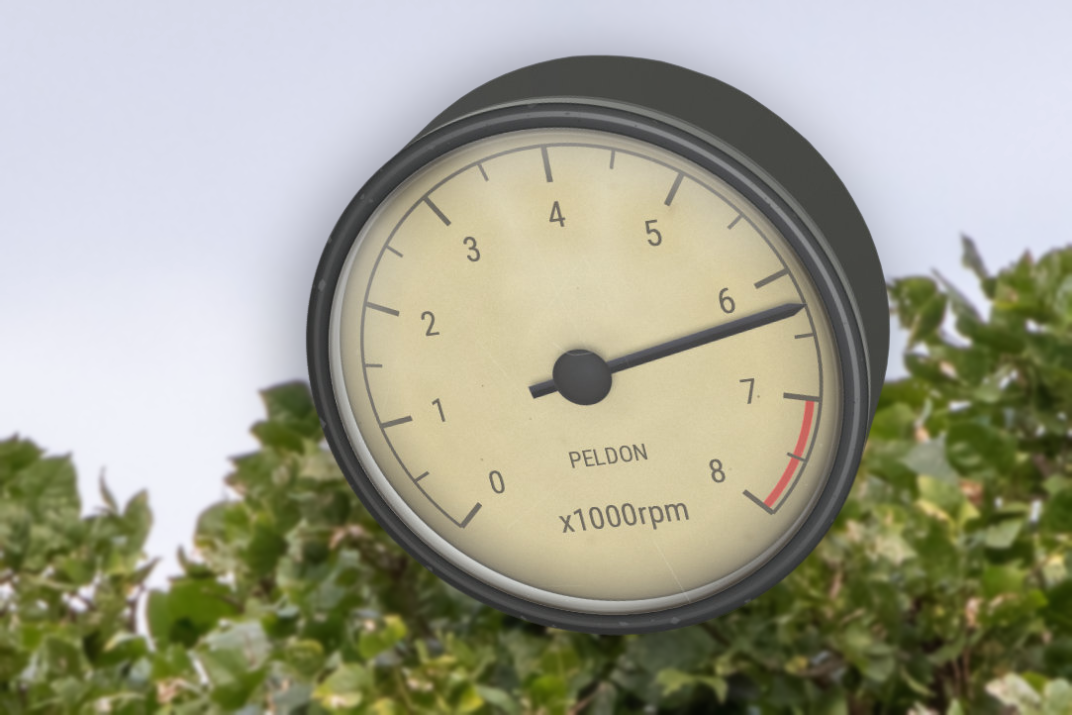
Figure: value=6250 unit=rpm
